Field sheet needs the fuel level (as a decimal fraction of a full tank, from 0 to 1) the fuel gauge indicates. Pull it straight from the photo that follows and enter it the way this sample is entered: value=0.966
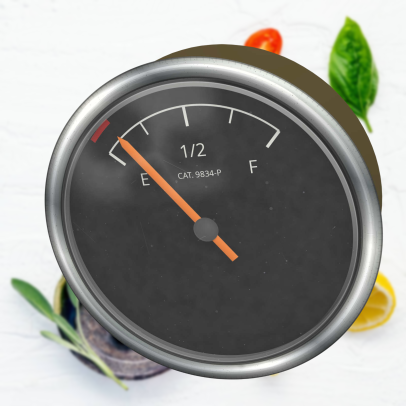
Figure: value=0.125
